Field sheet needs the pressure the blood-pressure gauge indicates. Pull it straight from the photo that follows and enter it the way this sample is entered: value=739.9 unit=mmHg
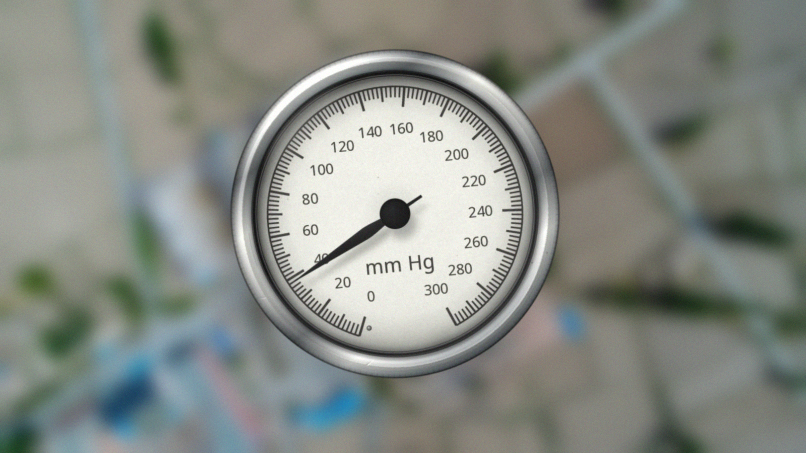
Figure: value=38 unit=mmHg
